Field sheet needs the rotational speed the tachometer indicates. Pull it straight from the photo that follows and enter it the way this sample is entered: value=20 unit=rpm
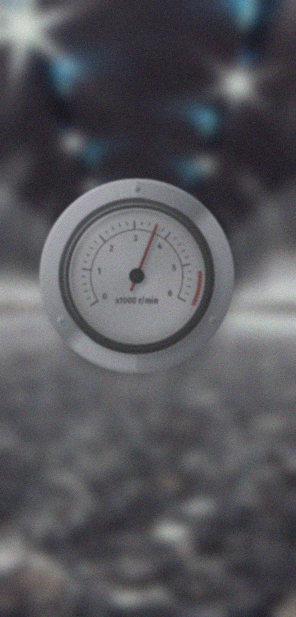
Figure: value=3600 unit=rpm
